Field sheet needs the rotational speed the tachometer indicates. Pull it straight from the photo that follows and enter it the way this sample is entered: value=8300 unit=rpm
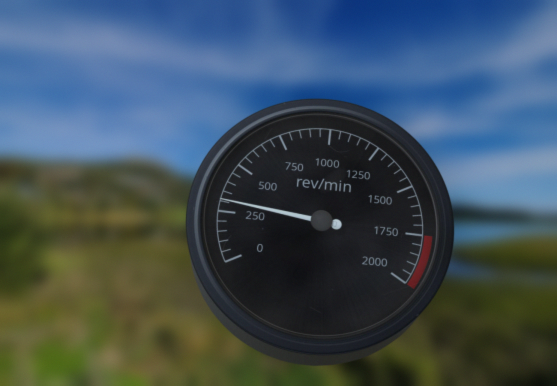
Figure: value=300 unit=rpm
